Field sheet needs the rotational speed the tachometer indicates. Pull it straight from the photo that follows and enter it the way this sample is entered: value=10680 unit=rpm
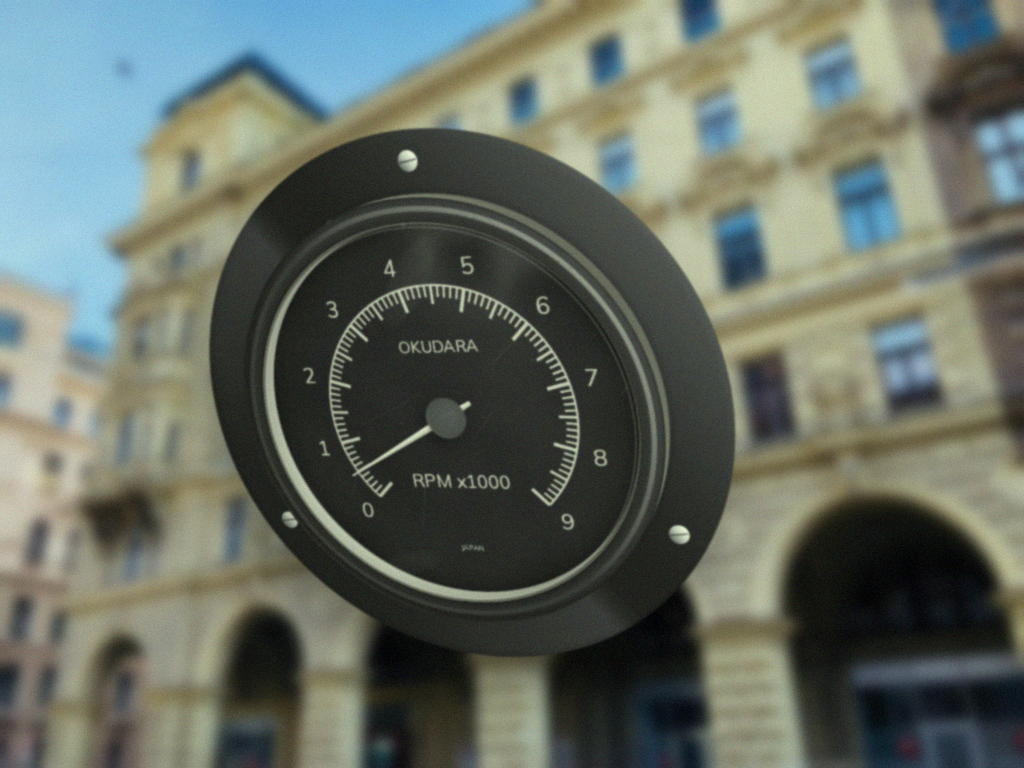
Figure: value=500 unit=rpm
